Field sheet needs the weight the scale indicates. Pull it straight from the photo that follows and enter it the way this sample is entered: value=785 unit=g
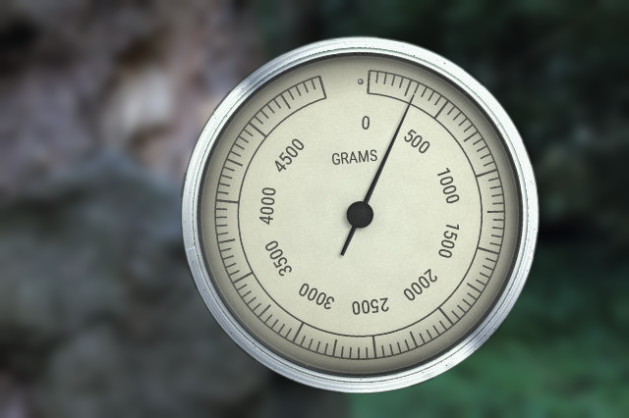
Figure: value=300 unit=g
